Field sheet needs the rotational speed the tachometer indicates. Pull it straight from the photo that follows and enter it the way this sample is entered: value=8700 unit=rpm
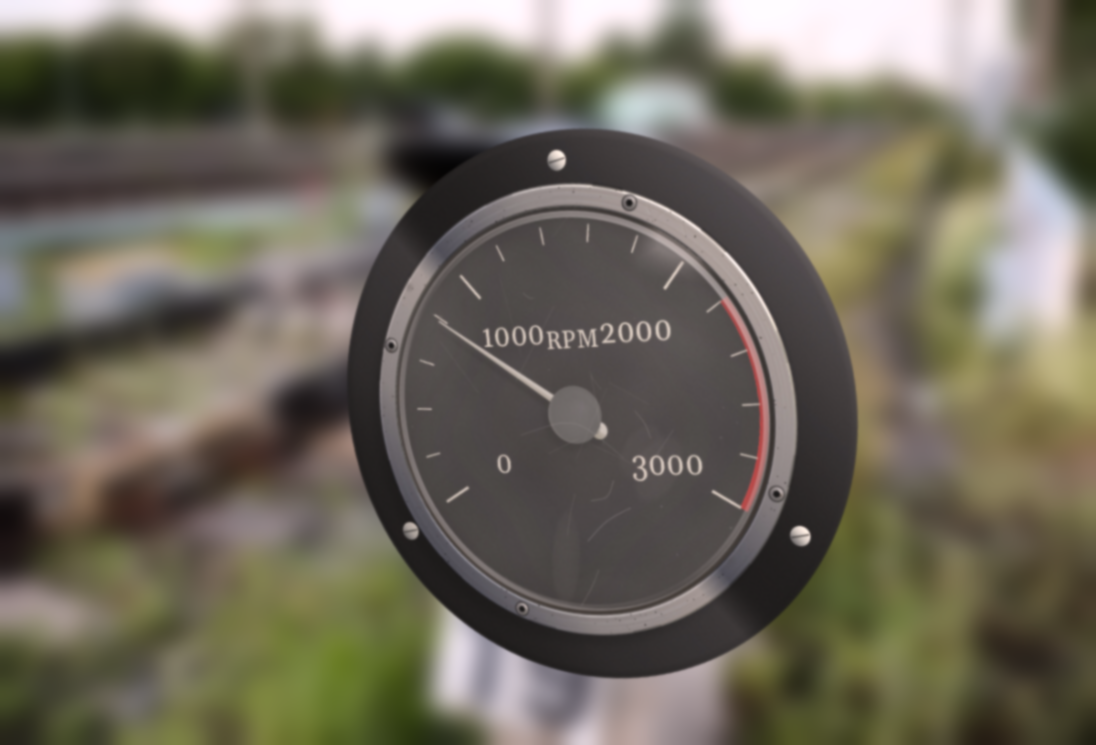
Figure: value=800 unit=rpm
